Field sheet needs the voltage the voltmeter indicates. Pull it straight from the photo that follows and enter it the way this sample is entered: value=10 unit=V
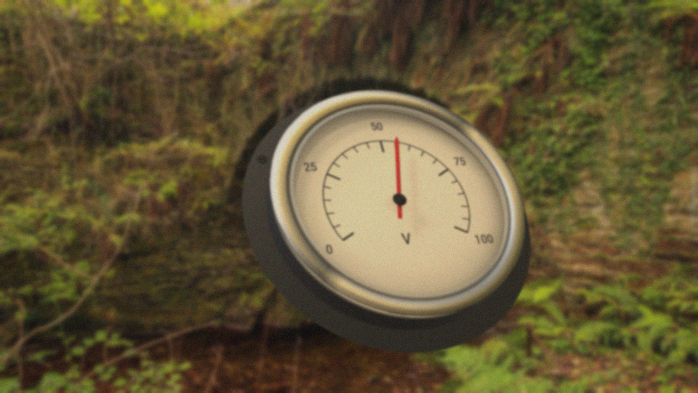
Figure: value=55 unit=V
